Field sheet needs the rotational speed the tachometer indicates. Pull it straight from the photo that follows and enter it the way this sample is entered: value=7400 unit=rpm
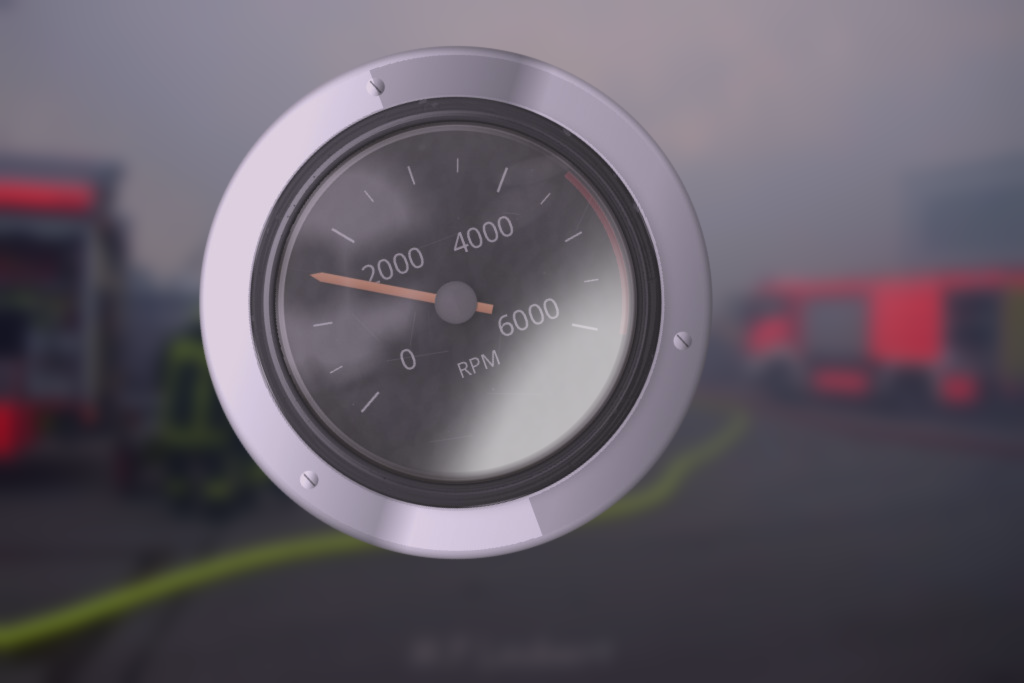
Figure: value=1500 unit=rpm
